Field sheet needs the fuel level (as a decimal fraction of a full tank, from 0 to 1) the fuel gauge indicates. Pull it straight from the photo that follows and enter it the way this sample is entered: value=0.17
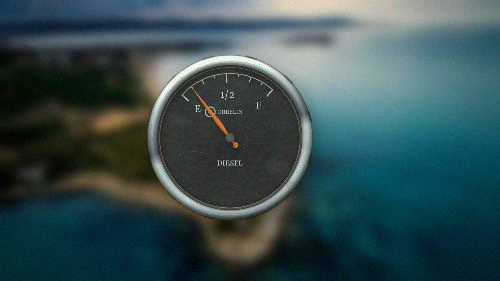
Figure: value=0.125
